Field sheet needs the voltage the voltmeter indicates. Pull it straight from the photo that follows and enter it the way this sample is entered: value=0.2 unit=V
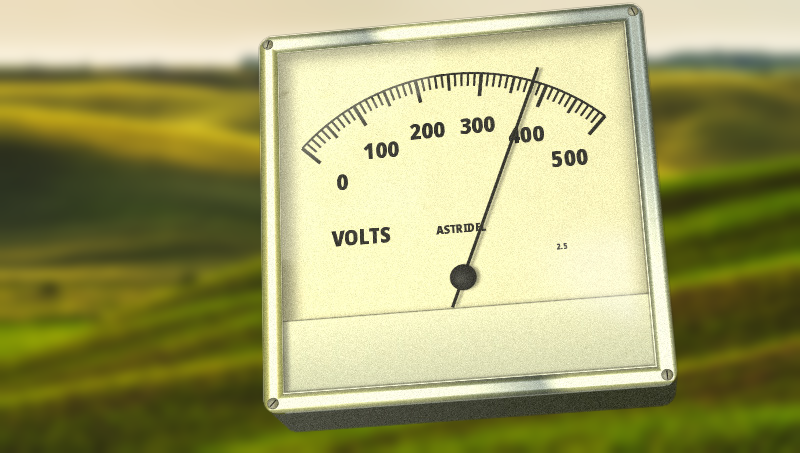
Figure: value=380 unit=V
